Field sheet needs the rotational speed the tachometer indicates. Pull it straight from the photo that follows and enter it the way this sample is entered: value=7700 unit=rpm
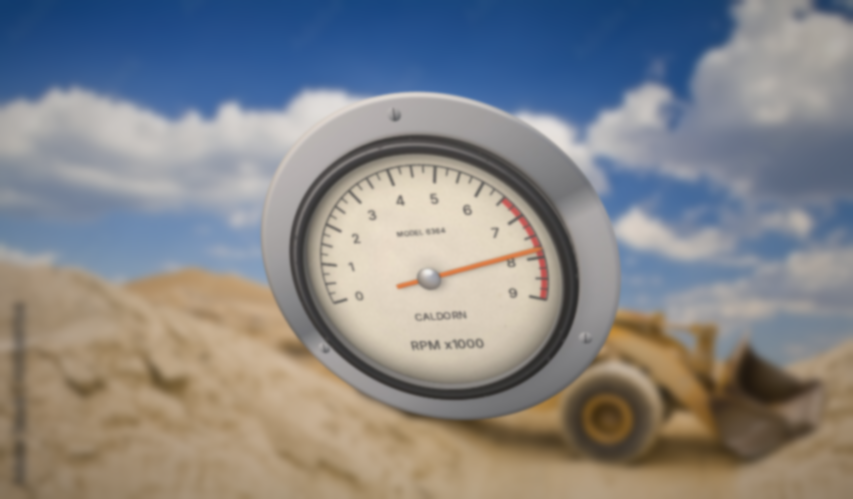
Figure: value=7750 unit=rpm
